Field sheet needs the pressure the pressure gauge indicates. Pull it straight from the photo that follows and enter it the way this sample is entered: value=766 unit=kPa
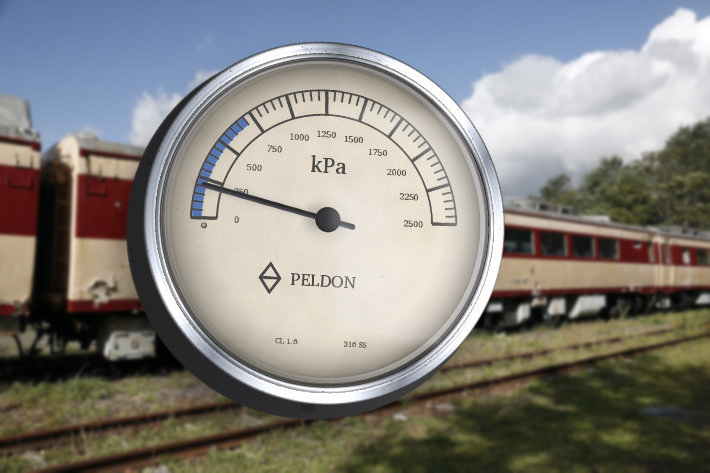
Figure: value=200 unit=kPa
